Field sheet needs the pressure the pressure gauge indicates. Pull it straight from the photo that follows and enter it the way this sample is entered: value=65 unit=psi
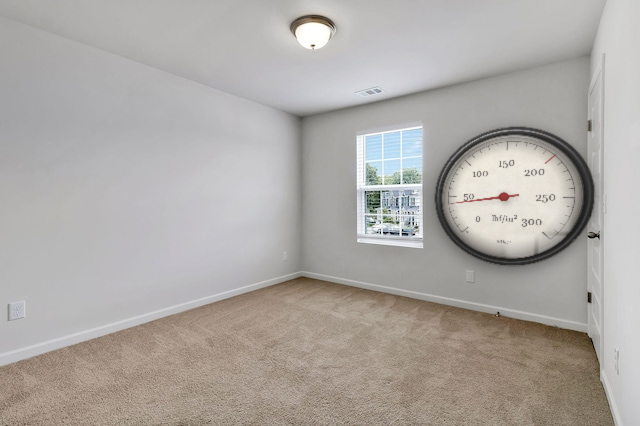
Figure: value=40 unit=psi
